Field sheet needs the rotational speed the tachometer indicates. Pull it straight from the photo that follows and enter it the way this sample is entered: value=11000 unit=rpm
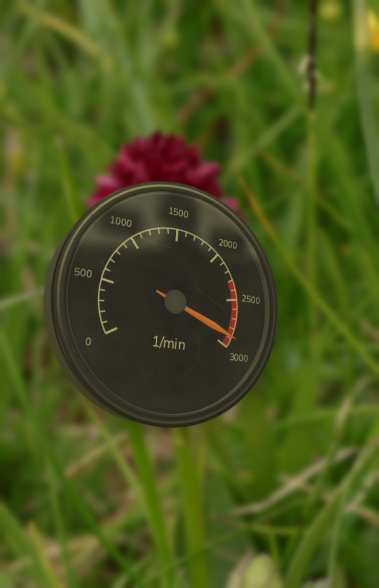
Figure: value=2900 unit=rpm
